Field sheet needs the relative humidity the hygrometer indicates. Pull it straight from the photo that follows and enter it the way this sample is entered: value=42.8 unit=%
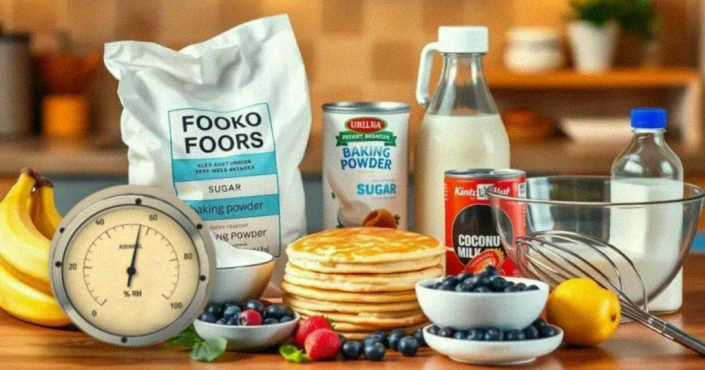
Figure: value=56 unit=%
